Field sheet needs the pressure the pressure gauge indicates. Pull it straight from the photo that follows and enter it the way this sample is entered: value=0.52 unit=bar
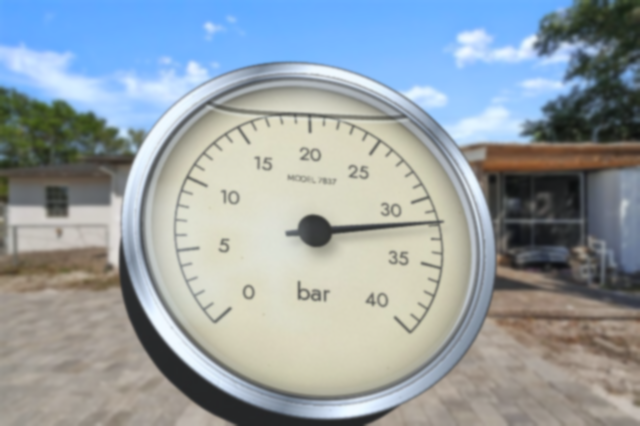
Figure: value=32 unit=bar
